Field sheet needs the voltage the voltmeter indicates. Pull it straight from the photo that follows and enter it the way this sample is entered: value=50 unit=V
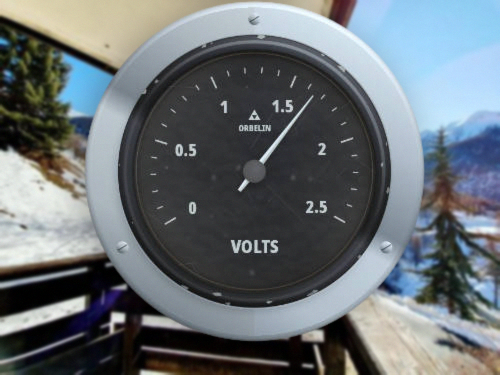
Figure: value=1.65 unit=V
